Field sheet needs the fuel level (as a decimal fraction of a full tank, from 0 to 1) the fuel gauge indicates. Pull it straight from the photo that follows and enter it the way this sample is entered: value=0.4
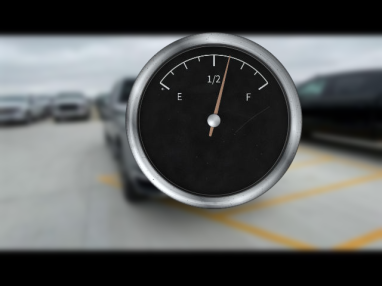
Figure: value=0.625
